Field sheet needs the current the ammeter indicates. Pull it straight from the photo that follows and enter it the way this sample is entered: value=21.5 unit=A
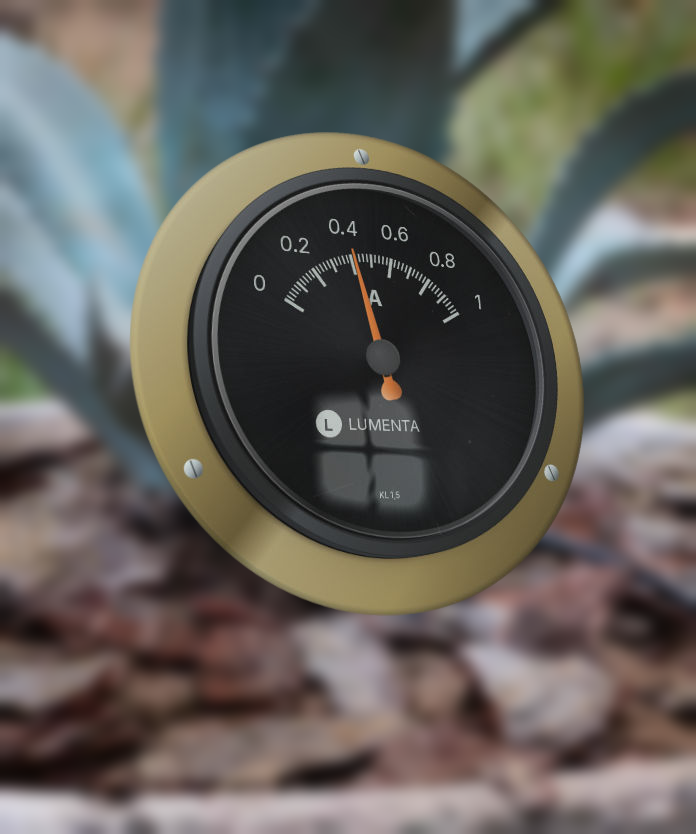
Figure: value=0.4 unit=A
